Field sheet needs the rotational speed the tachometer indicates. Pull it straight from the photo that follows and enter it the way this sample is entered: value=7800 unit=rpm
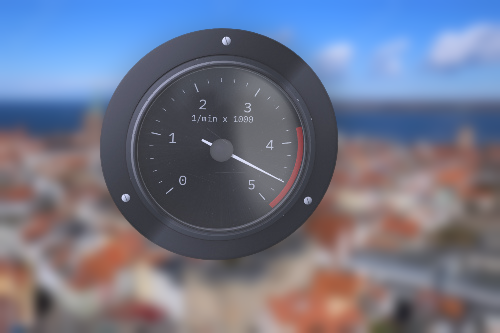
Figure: value=4600 unit=rpm
